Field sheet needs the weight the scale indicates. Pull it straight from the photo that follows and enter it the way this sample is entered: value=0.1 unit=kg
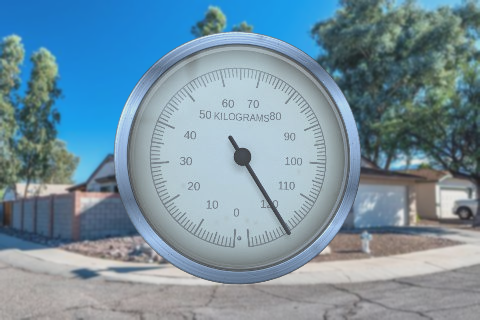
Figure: value=120 unit=kg
